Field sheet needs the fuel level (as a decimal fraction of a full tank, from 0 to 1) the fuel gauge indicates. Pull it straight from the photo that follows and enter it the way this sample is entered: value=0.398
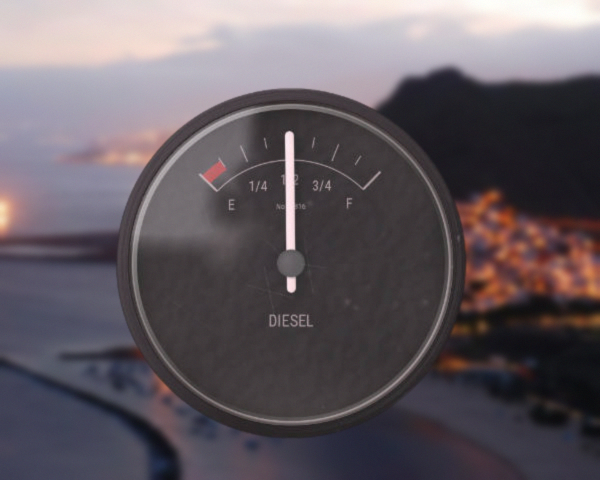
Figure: value=0.5
